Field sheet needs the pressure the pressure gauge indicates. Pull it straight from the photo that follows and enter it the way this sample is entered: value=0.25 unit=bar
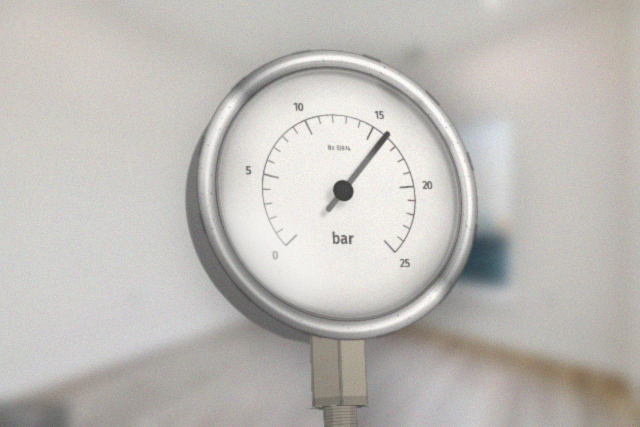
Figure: value=16 unit=bar
